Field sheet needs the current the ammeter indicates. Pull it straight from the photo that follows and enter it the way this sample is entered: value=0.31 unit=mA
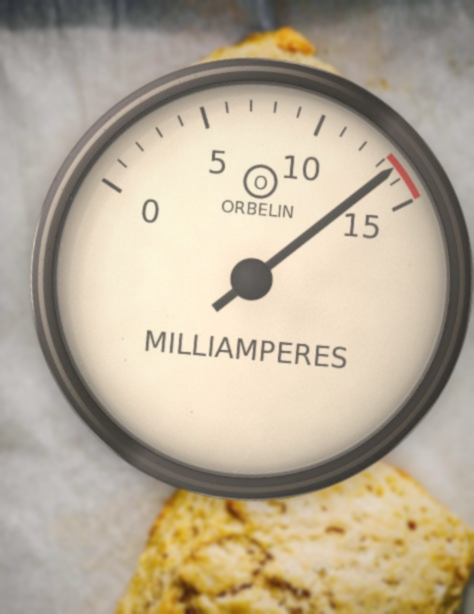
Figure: value=13.5 unit=mA
